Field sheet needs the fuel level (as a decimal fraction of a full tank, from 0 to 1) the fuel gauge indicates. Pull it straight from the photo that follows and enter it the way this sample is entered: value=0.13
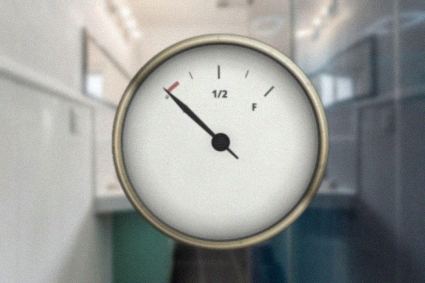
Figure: value=0
